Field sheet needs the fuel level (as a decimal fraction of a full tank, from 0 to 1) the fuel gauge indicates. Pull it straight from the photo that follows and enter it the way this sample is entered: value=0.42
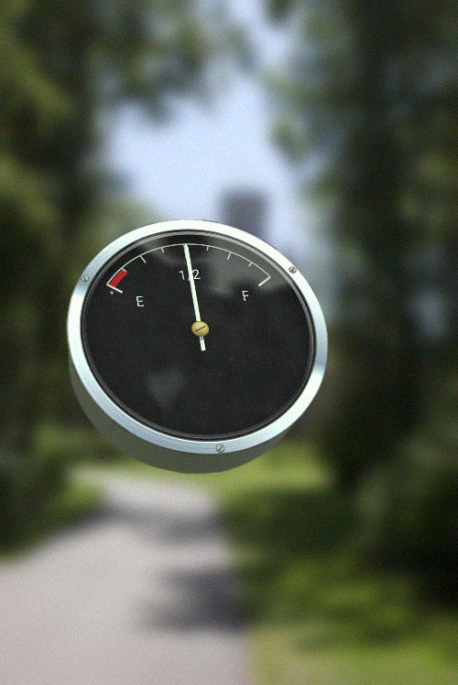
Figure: value=0.5
